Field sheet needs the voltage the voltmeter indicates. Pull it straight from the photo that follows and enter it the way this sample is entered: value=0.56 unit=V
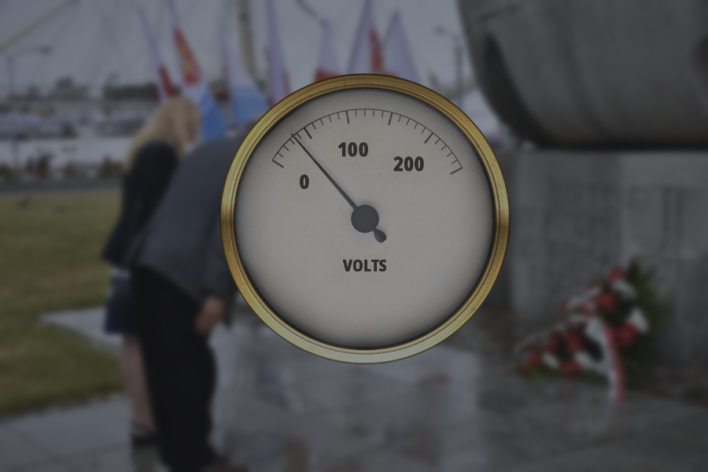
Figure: value=35 unit=V
